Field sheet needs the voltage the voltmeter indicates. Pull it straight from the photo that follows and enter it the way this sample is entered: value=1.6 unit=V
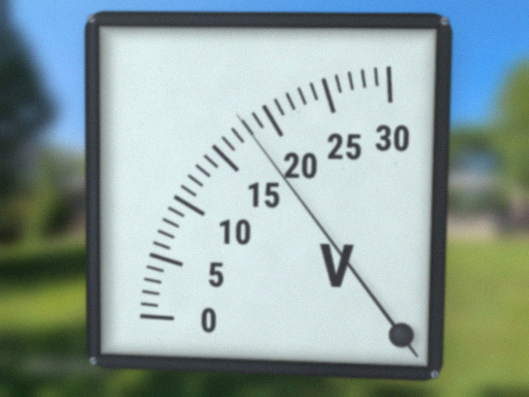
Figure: value=18 unit=V
